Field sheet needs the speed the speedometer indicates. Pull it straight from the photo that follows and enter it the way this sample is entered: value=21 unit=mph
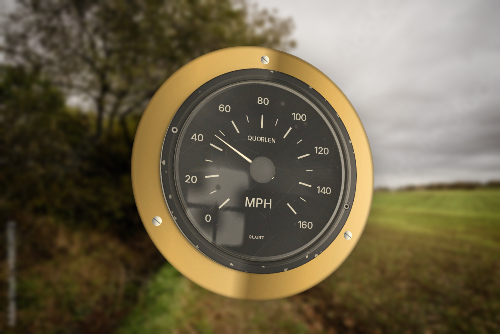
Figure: value=45 unit=mph
